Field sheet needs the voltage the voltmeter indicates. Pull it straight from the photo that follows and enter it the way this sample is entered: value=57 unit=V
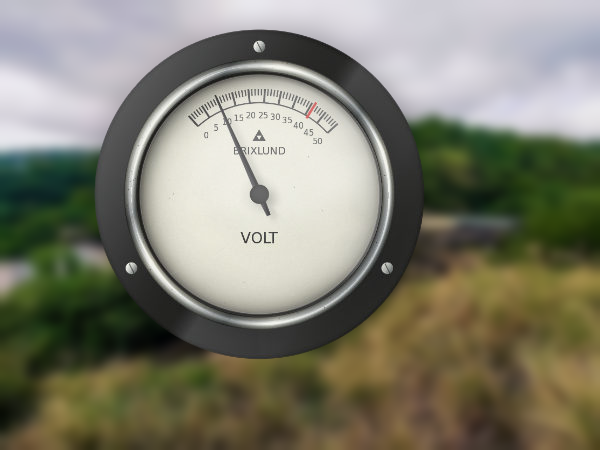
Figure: value=10 unit=V
